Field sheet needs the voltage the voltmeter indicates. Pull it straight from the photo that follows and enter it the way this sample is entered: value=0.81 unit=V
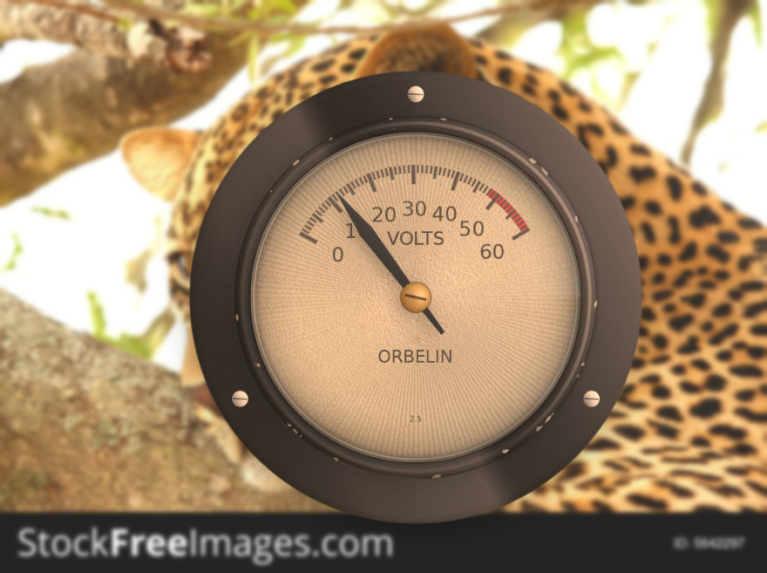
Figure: value=12 unit=V
